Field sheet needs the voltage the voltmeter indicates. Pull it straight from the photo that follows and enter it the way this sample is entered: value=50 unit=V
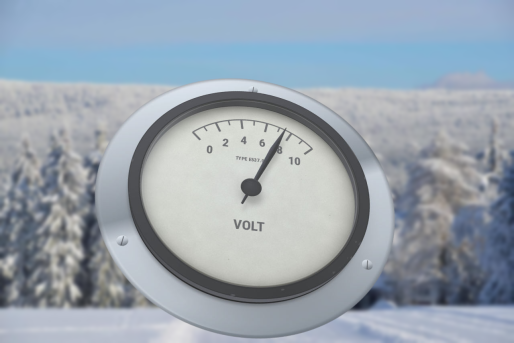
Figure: value=7.5 unit=V
